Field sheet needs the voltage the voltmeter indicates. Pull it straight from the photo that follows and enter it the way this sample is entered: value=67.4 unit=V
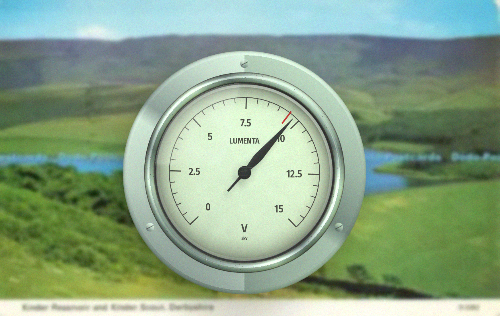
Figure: value=9.75 unit=V
